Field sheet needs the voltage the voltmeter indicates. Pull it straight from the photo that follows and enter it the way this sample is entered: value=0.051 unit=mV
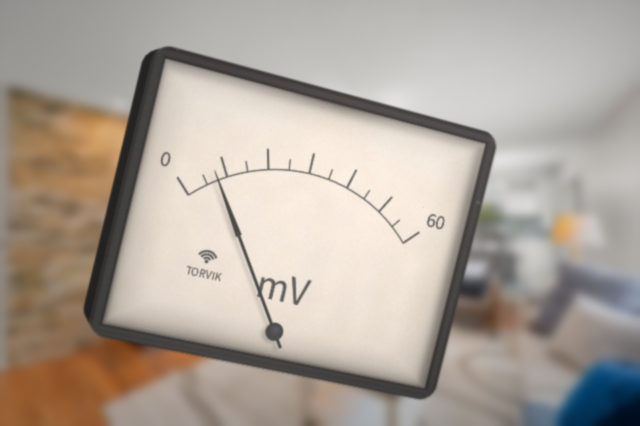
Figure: value=7.5 unit=mV
